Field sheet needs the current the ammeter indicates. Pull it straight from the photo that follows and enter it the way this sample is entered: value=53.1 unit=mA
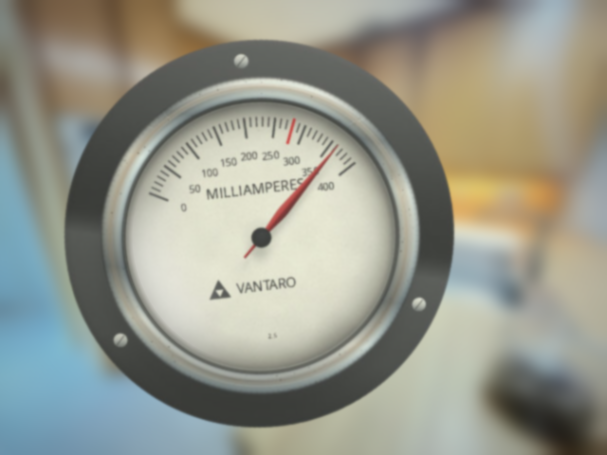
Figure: value=360 unit=mA
